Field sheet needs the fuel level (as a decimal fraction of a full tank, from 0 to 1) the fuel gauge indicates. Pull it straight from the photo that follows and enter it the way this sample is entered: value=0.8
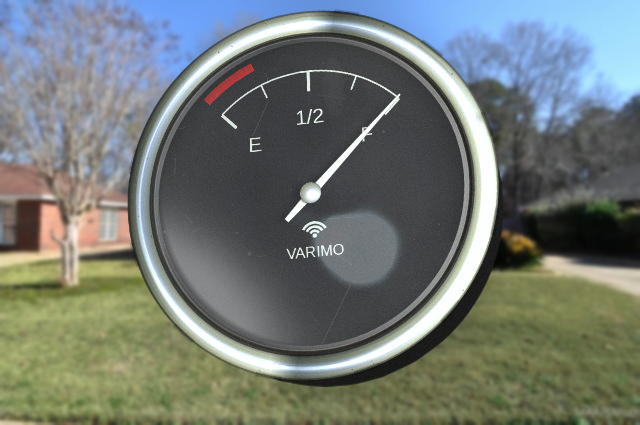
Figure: value=1
